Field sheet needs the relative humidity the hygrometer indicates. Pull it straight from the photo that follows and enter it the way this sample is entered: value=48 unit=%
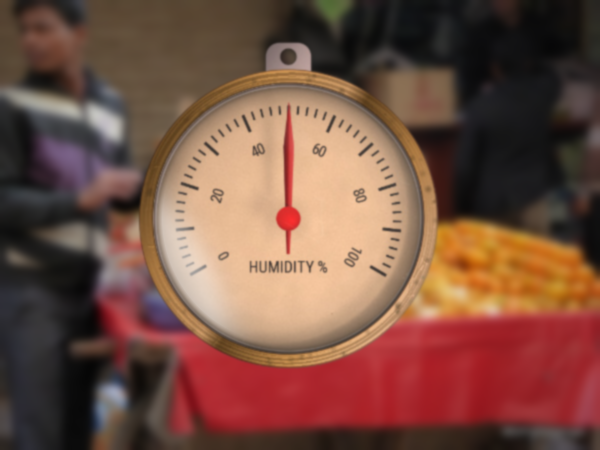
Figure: value=50 unit=%
